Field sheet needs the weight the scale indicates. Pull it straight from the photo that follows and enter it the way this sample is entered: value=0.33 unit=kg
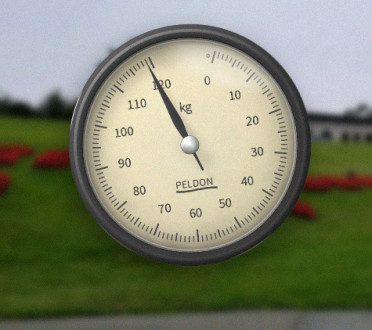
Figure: value=119 unit=kg
